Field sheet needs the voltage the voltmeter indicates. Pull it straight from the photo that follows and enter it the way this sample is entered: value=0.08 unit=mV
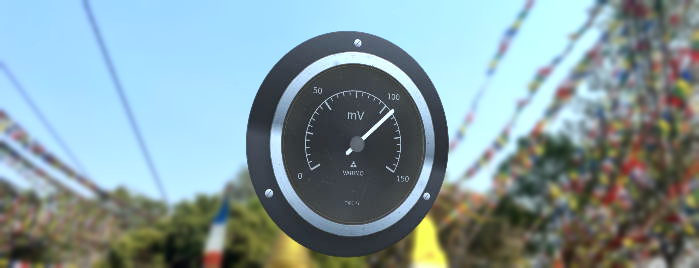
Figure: value=105 unit=mV
